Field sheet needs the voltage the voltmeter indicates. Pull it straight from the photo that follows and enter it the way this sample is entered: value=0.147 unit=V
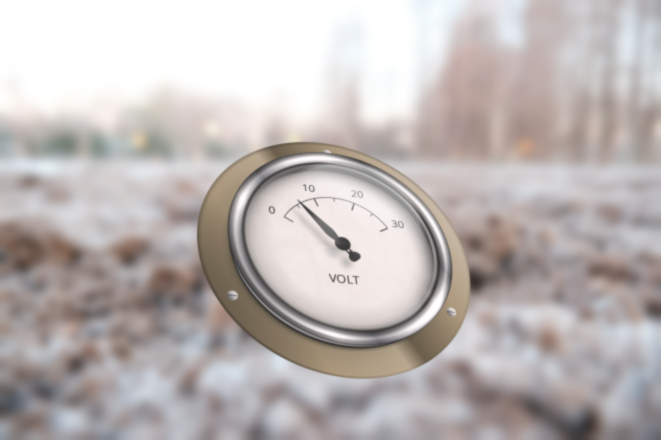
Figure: value=5 unit=V
